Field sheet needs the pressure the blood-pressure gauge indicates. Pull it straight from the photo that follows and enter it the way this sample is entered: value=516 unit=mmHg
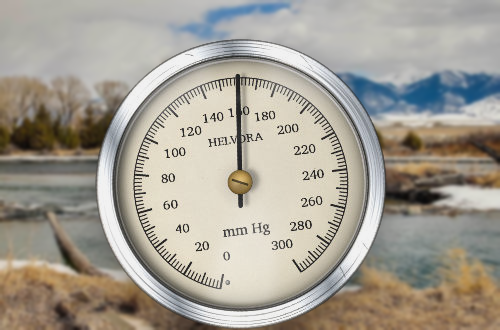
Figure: value=160 unit=mmHg
